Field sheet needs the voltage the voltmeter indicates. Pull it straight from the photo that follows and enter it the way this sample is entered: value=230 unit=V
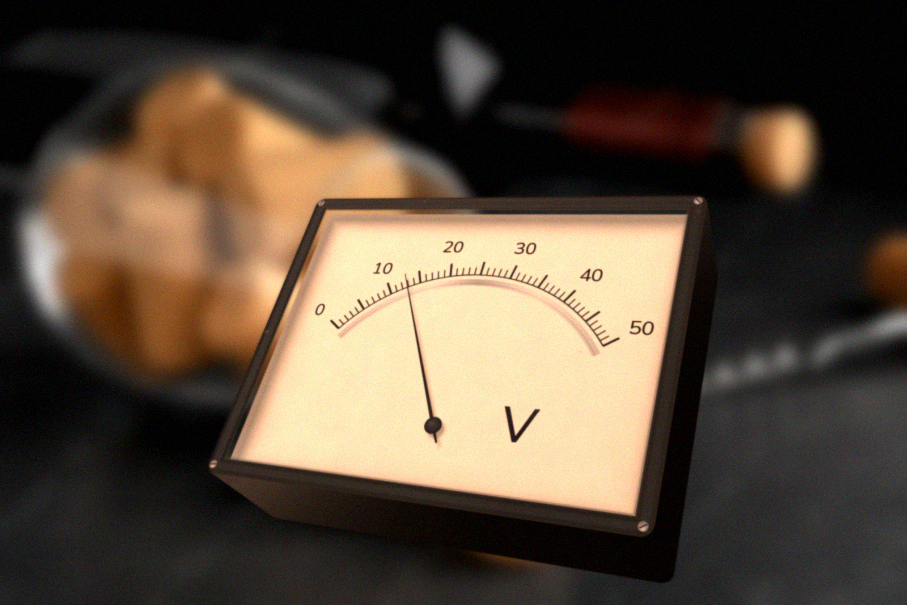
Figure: value=13 unit=V
